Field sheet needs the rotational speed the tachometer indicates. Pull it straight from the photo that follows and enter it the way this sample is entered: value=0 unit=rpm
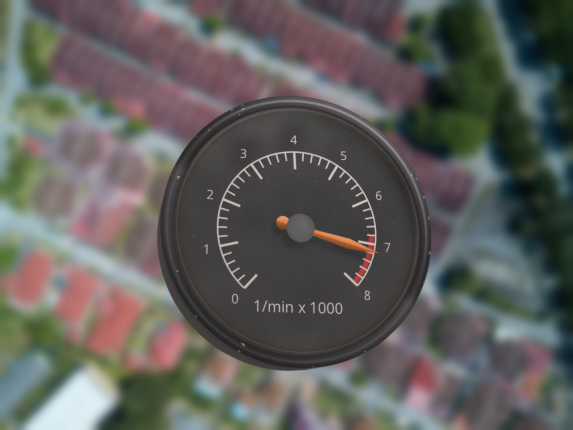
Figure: value=7200 unit=rpm
